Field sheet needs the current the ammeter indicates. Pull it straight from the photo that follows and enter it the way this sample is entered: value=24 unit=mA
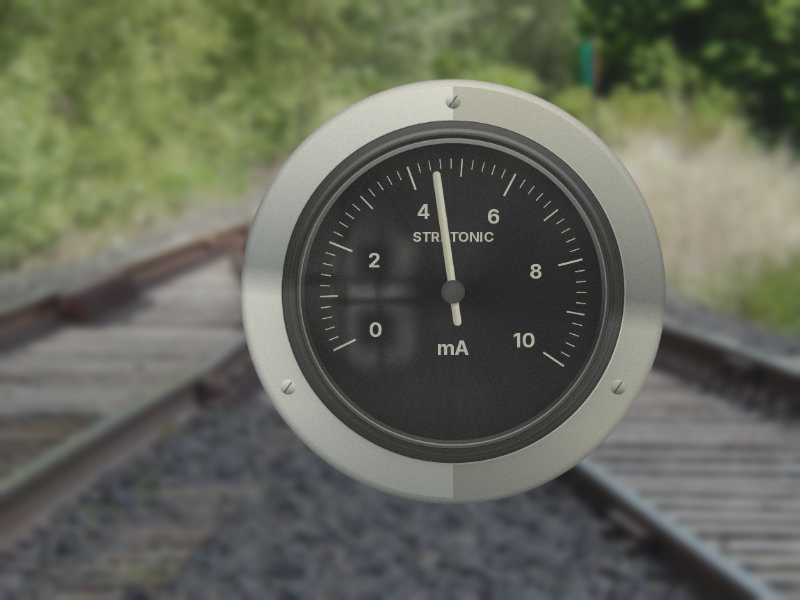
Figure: value=4.5 unit=mA
